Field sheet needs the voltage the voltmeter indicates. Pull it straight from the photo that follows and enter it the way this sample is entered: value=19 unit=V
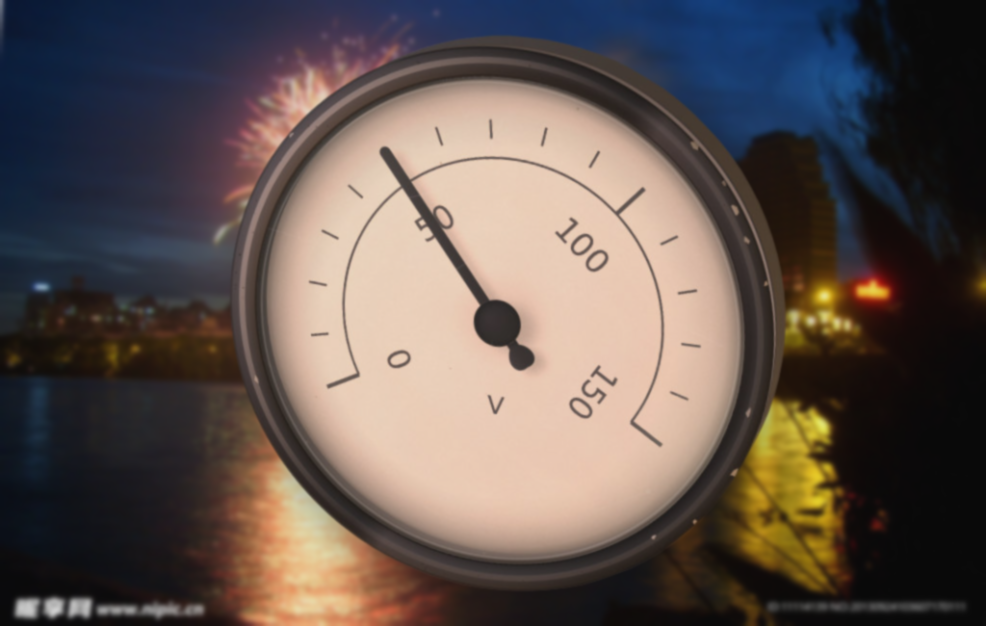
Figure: value=50 unit=V
